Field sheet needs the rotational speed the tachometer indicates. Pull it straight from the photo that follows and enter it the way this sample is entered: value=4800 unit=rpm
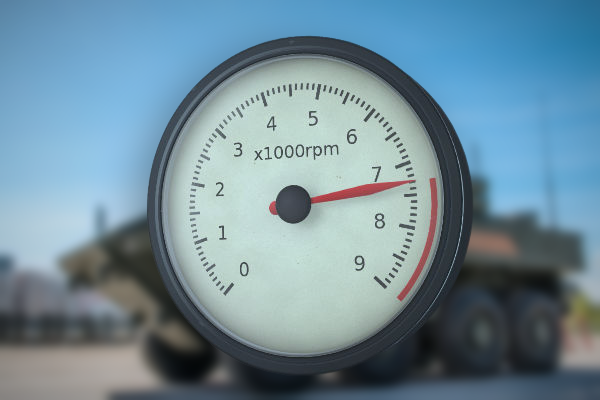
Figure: value=7300 unit=rpm
